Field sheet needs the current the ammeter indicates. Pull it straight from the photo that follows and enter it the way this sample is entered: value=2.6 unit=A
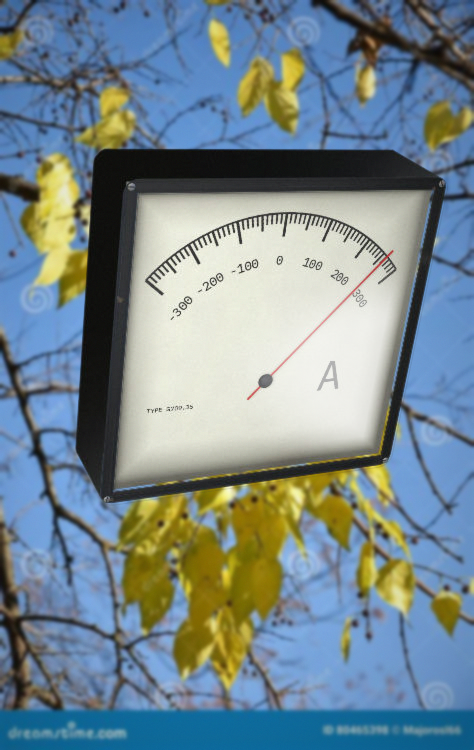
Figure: value=250 unit=A
